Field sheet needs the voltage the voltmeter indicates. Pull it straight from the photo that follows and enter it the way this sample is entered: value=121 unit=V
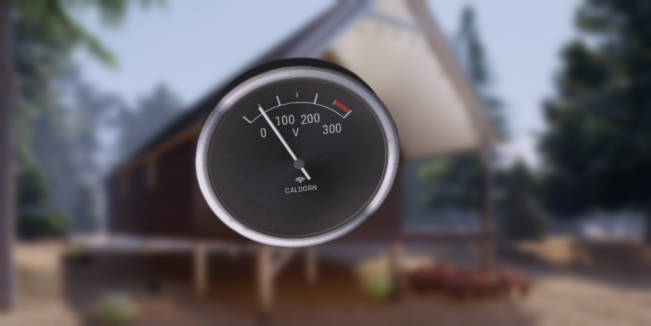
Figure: value=50 unit=V
